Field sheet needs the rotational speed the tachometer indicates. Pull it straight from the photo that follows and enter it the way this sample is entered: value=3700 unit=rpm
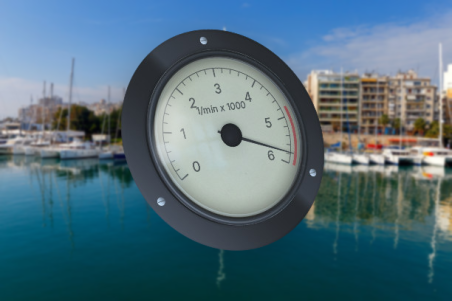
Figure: value=5800 unit=rpm
